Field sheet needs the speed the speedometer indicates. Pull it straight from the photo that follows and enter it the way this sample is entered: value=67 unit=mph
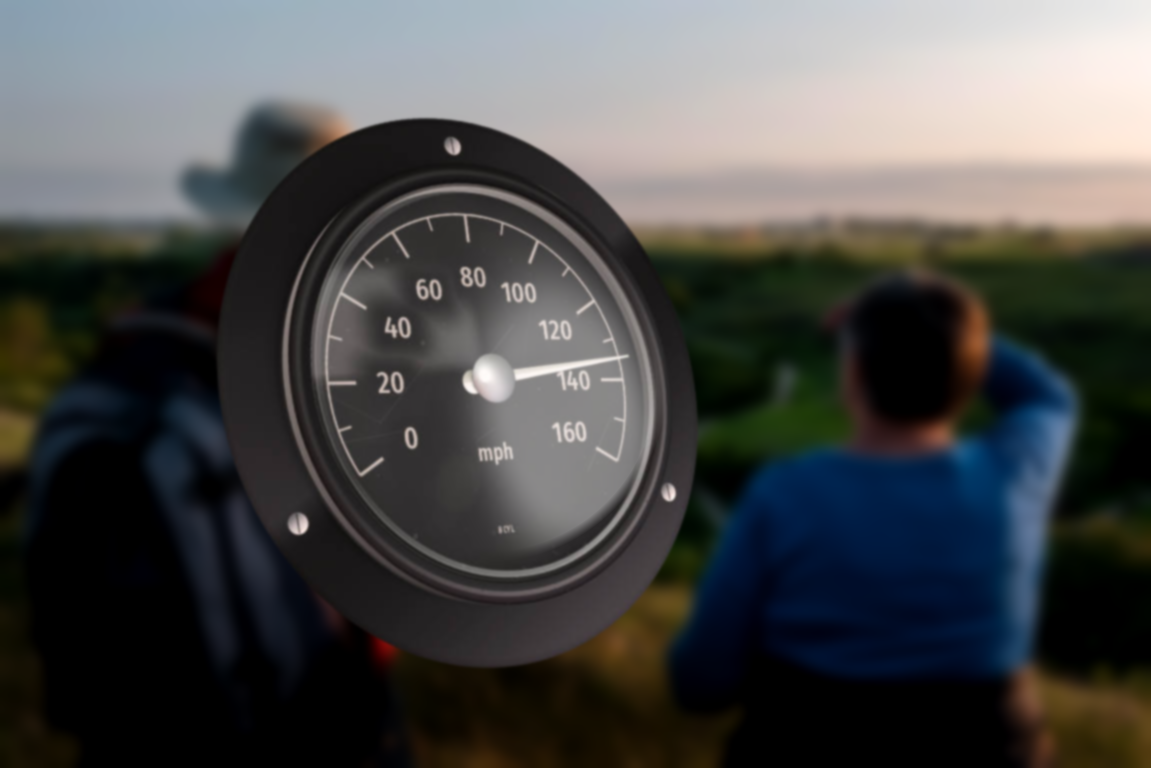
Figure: value=135 unit=mph
